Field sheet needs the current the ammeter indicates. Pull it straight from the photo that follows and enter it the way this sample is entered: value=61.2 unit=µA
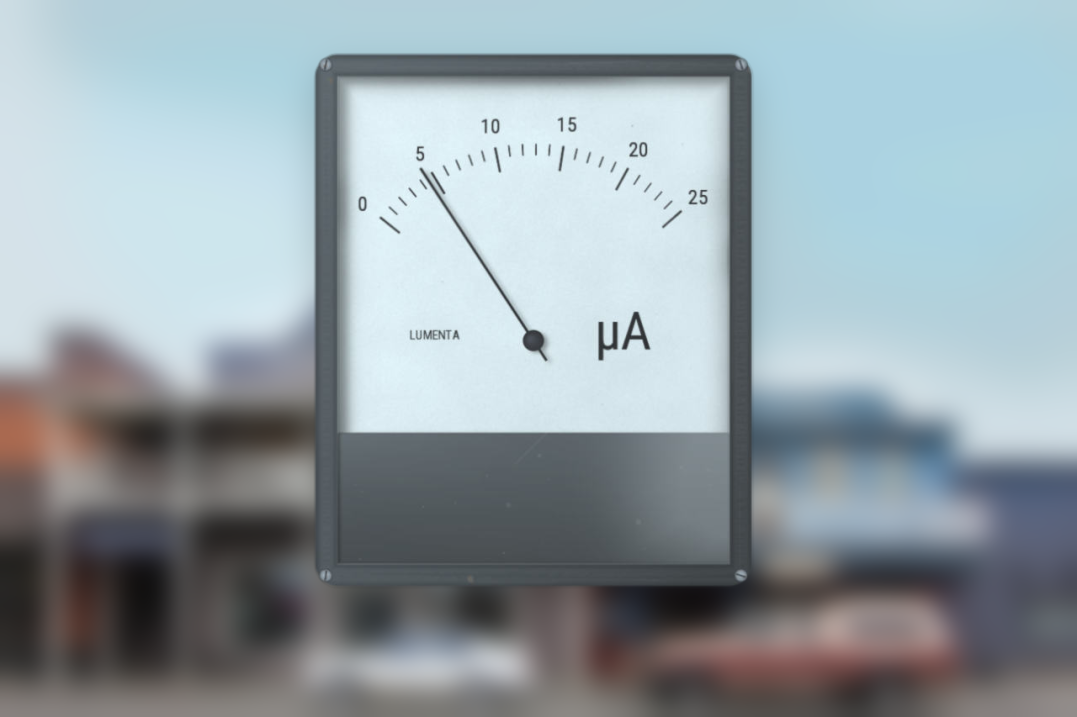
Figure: value=4.5 unit=µA
